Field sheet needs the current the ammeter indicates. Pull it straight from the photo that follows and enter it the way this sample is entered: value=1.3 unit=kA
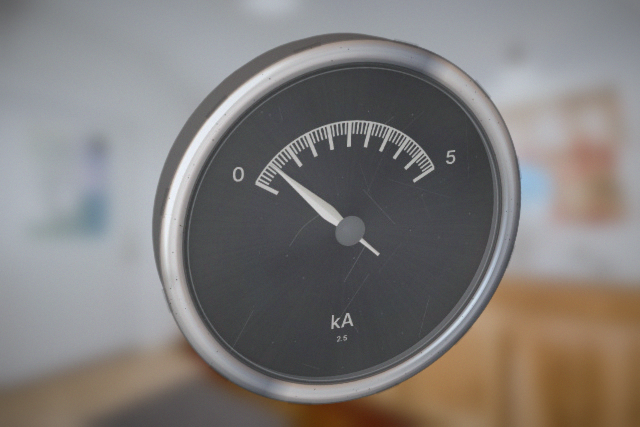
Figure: value=0.5 unit=kA
